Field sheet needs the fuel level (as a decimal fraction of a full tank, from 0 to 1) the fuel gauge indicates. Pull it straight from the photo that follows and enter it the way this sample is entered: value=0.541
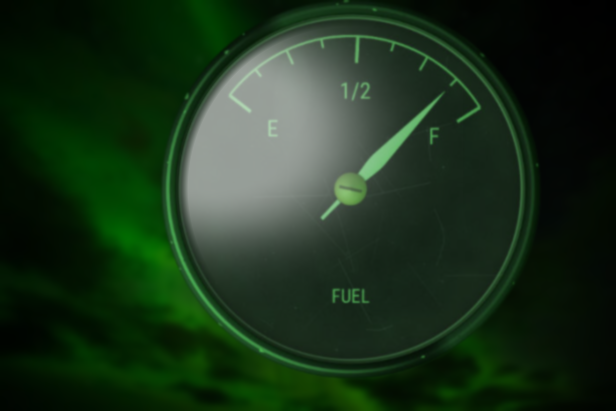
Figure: value=0.875
